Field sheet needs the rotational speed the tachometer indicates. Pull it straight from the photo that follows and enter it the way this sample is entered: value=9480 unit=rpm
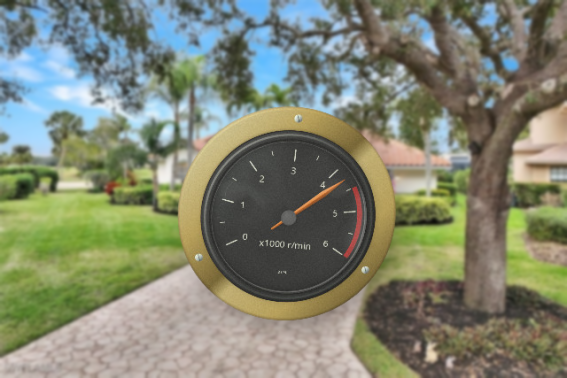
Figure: value=4250 unit=rpm
